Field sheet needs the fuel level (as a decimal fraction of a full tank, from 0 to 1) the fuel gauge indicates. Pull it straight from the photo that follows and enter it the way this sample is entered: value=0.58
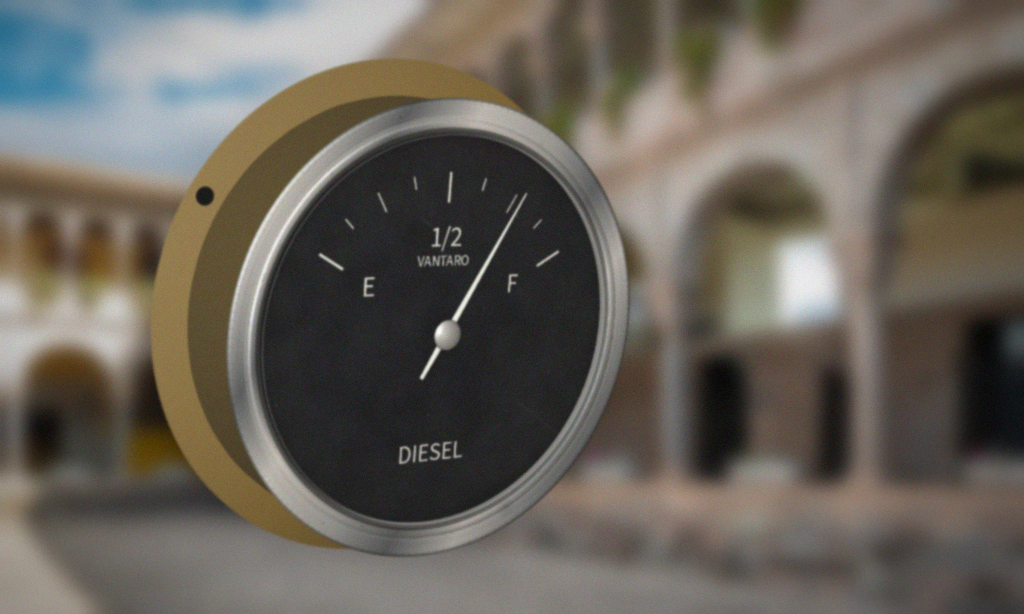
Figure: value=0.75
